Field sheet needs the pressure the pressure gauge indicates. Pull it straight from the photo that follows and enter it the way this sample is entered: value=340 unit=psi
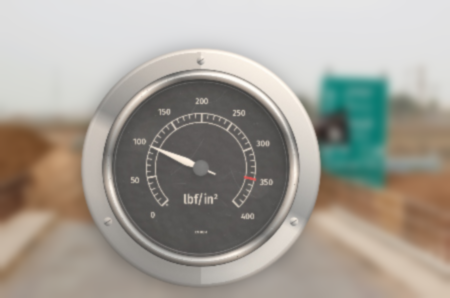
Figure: value=100 unit=psi
